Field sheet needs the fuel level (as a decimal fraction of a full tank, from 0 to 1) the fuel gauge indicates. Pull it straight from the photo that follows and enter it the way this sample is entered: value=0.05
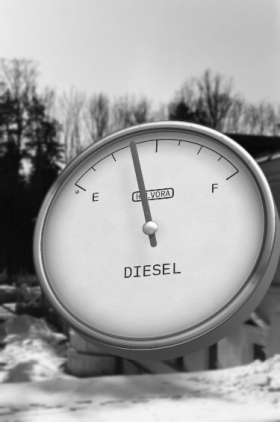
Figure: value=0.375
